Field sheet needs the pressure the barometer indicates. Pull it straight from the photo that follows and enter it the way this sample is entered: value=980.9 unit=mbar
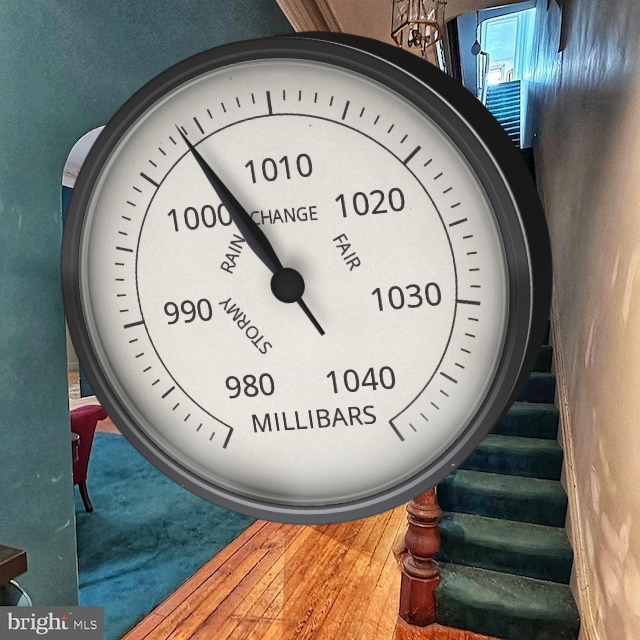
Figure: value=1004 unit=mbar
